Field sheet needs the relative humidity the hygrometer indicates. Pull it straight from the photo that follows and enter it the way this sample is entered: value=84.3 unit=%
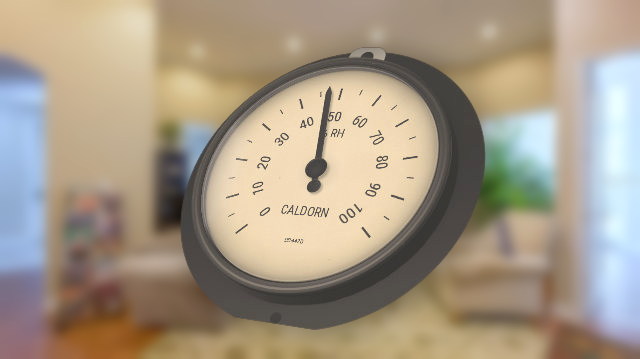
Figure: value=47.5 unit=%
